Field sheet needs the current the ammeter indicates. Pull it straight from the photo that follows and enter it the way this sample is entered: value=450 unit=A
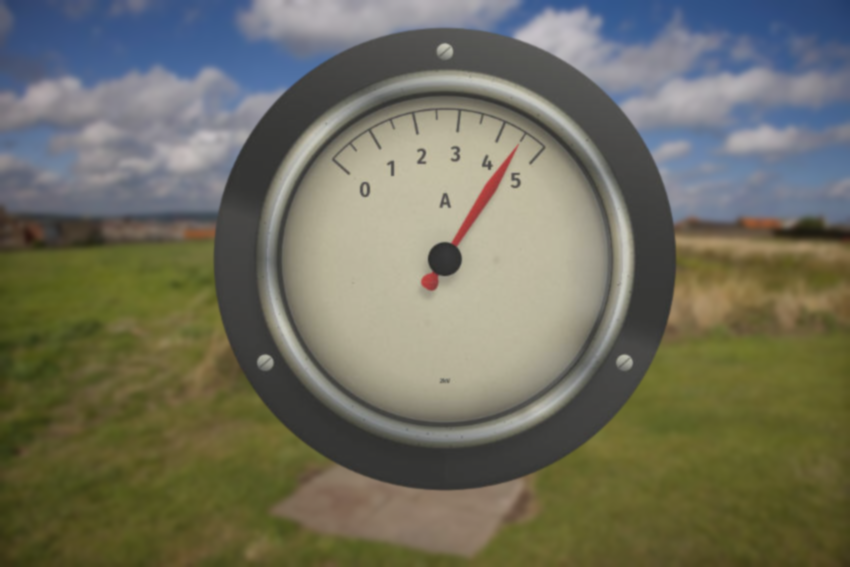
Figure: value=4.5 unit=A
